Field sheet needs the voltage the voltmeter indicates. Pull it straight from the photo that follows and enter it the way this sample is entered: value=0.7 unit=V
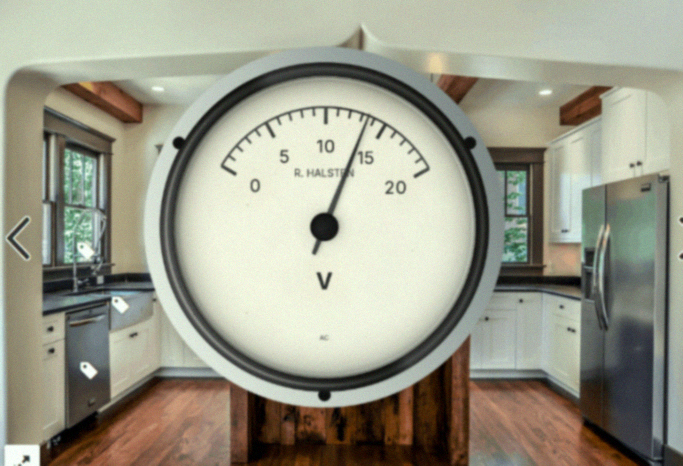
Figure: value=13.5 unit=V
